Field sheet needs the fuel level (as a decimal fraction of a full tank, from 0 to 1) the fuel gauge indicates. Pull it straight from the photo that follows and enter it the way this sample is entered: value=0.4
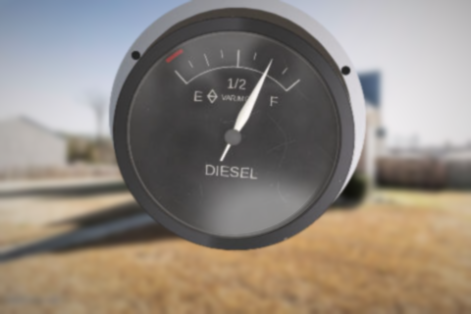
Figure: value=0.75
